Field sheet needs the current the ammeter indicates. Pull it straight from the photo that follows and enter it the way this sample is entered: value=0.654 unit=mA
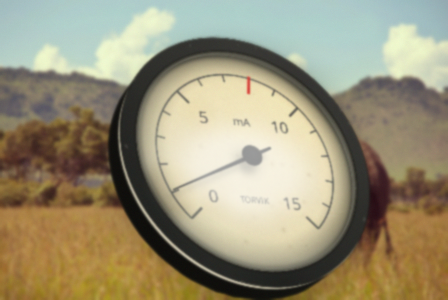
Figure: value=1 unit=mA
